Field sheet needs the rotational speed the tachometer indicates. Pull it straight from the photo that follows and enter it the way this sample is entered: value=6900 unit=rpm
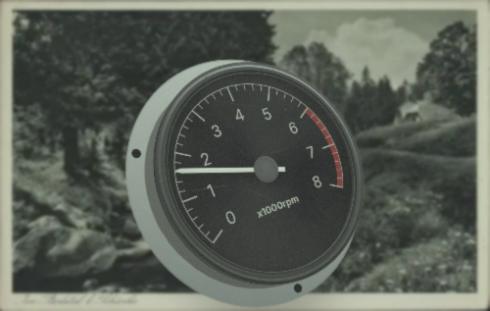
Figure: value=1600 unit=rpm
